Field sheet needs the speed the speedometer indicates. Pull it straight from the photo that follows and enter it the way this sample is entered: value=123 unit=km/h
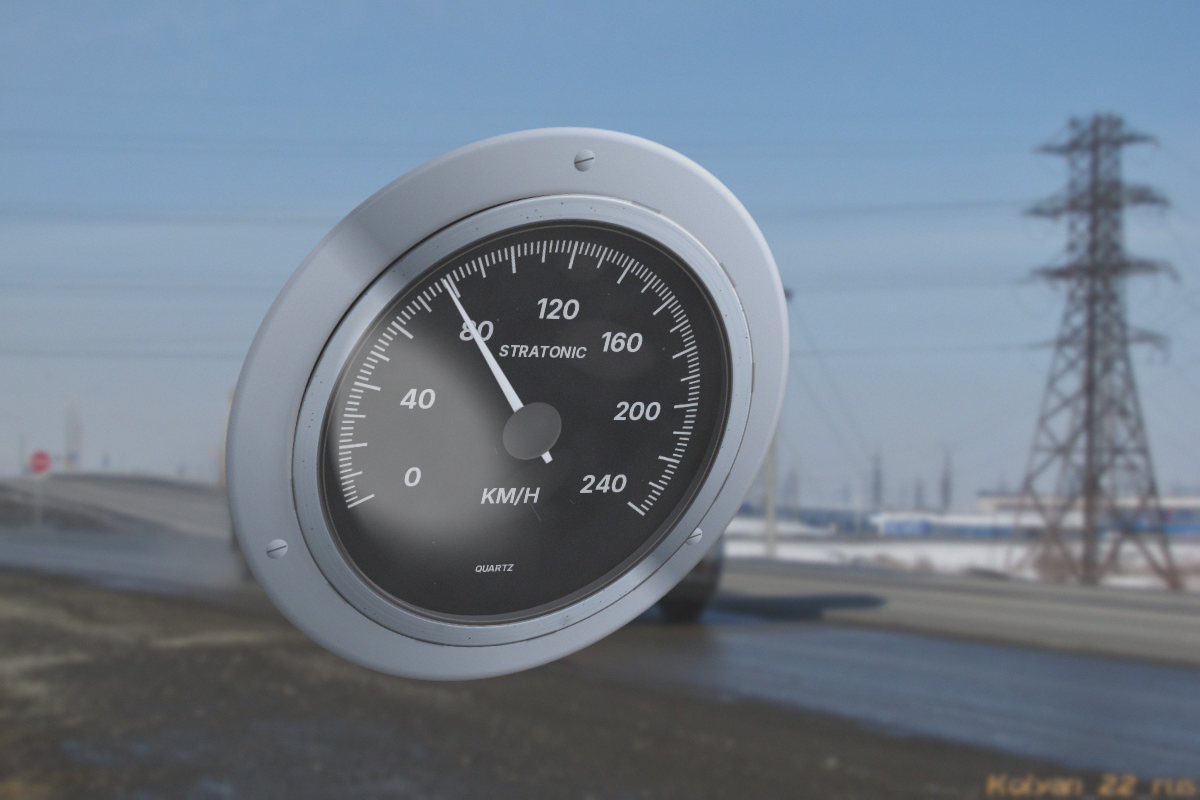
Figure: value=78 unit=km/h
